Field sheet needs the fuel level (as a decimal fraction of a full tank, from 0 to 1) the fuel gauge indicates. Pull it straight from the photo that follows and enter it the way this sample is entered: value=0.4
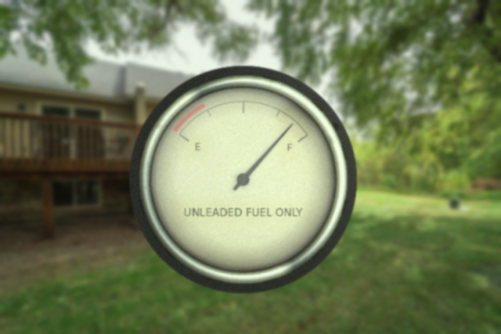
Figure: value=0.875
